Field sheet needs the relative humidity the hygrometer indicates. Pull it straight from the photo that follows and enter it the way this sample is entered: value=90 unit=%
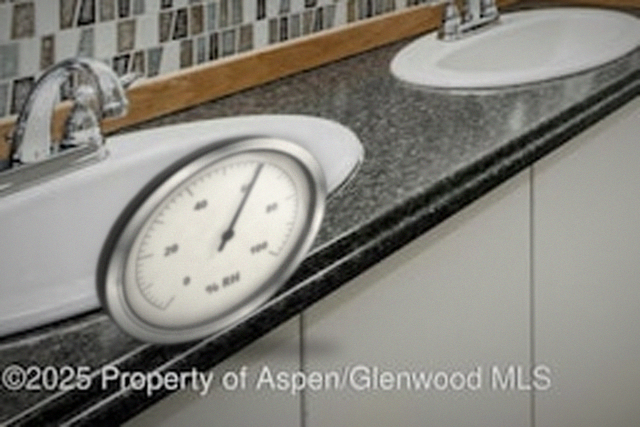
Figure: value=60 unit=%
